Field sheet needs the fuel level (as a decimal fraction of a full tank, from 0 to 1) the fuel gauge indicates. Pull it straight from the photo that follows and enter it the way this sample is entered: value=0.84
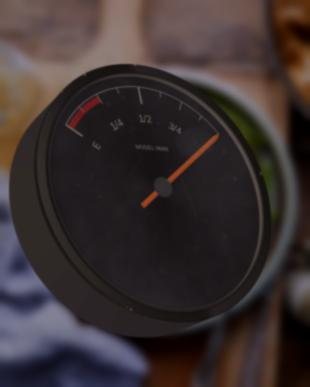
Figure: value=1
